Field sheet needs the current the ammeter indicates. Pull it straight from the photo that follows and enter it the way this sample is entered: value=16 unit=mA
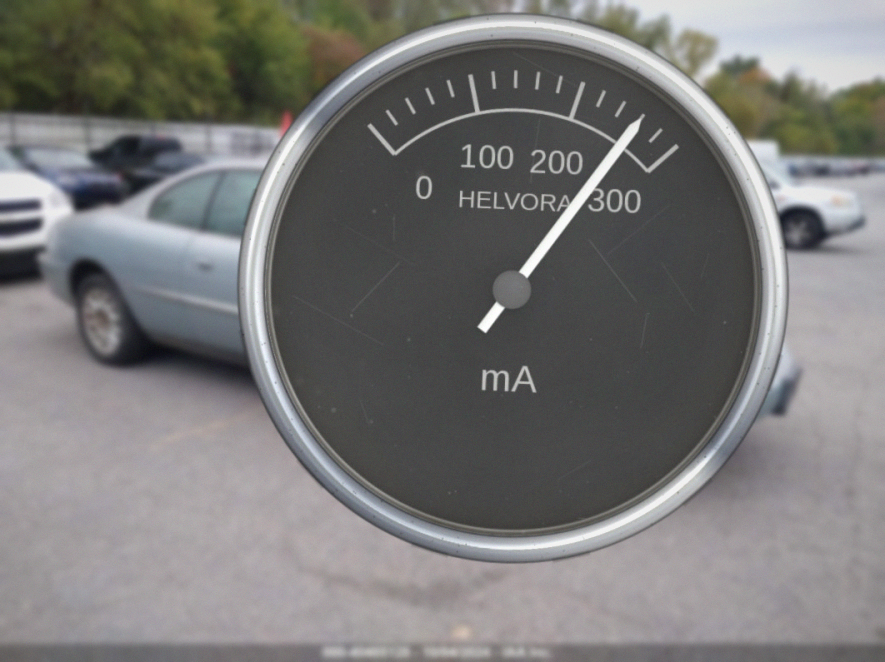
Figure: value=260 unit=mA
